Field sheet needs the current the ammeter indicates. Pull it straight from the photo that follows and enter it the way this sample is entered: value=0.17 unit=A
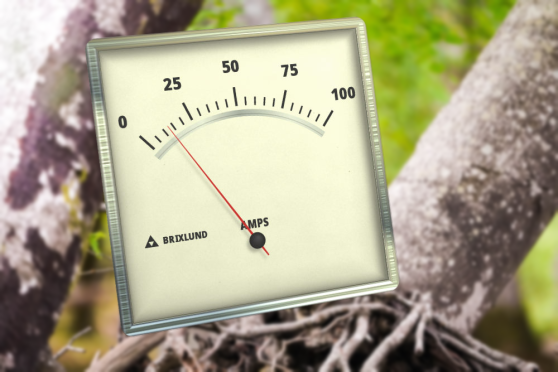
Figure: value=12.5 unit=A
